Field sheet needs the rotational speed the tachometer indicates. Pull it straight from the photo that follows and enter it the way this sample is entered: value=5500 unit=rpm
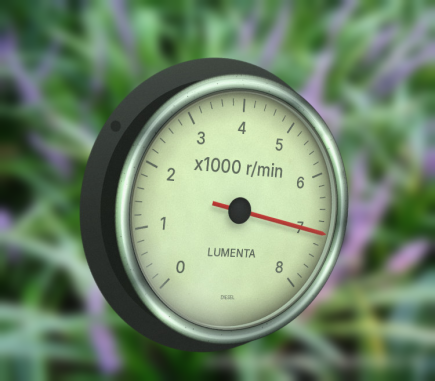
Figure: value=7000 unit=rpm
